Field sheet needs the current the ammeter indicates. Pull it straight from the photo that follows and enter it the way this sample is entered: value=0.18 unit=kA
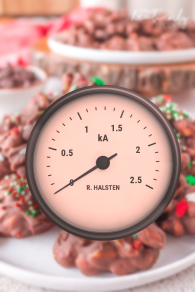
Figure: value=0 unit=kA
